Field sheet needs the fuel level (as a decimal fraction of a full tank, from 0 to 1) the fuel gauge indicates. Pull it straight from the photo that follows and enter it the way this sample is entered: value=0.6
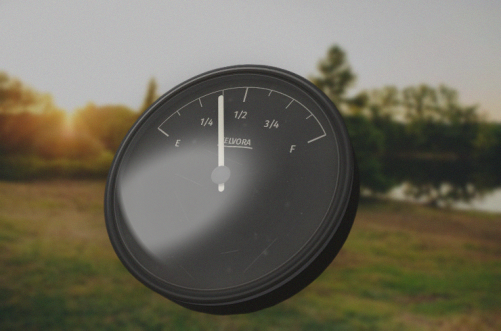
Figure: value=0.375
